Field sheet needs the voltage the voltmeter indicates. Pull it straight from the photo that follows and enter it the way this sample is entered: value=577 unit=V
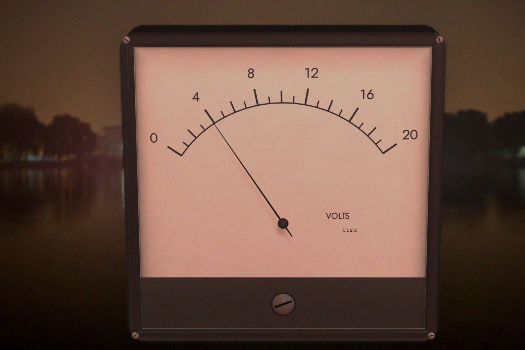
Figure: value=4 unit=V
